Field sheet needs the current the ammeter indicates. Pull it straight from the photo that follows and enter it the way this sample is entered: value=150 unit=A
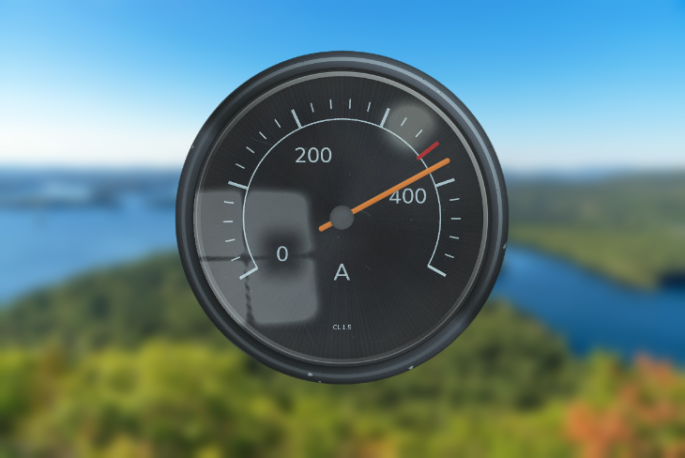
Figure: value=380 unit=A
